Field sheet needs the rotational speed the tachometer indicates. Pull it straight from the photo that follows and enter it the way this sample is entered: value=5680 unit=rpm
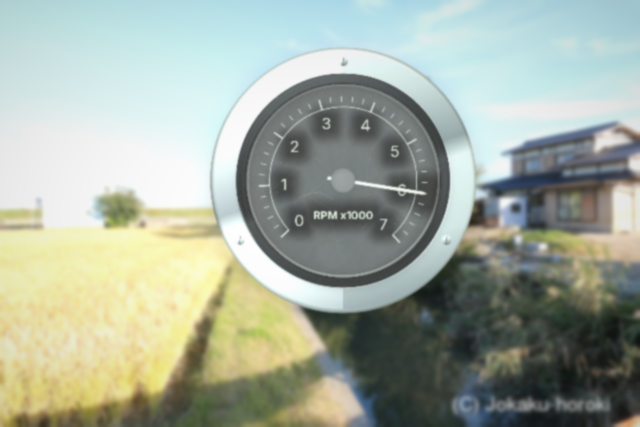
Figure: value=6000 unit=rpm
